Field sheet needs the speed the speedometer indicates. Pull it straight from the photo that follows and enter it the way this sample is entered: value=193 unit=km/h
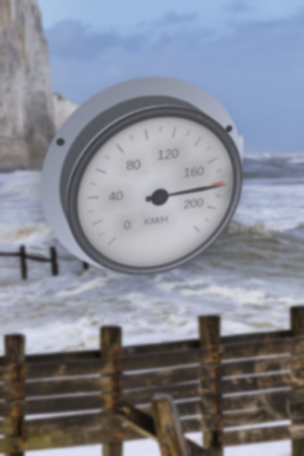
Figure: value=180 unit=km/h
